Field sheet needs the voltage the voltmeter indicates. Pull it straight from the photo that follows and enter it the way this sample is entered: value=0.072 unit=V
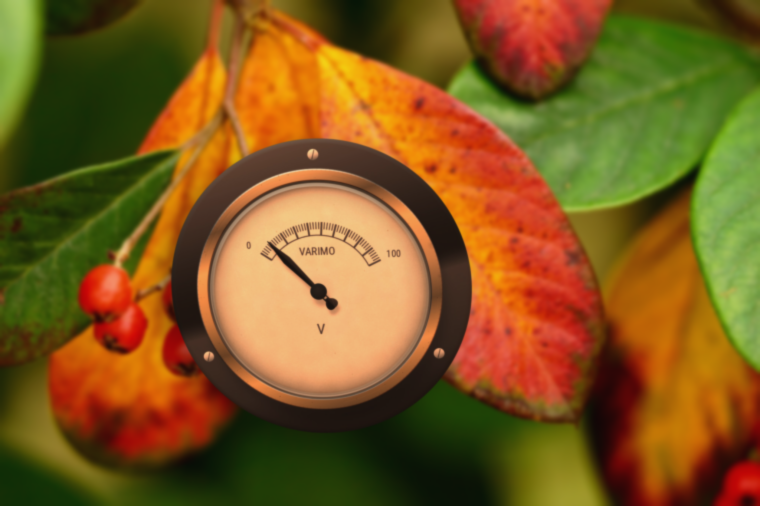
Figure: value=10 unit=V
